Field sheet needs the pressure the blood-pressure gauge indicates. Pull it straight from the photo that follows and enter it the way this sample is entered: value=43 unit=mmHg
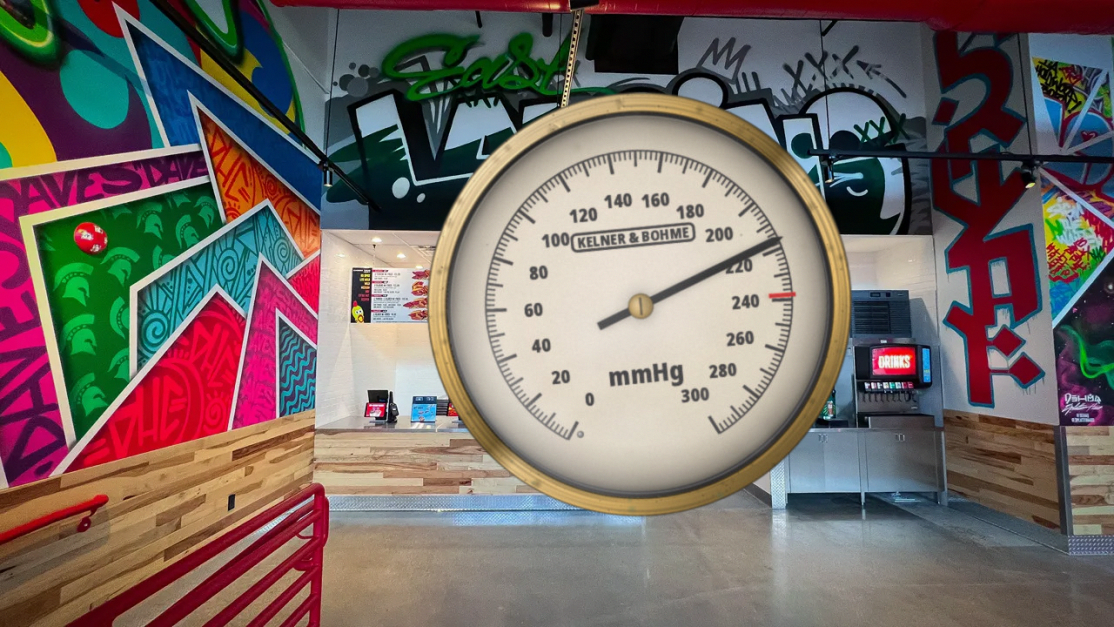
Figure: value=216 unit=mmHg
